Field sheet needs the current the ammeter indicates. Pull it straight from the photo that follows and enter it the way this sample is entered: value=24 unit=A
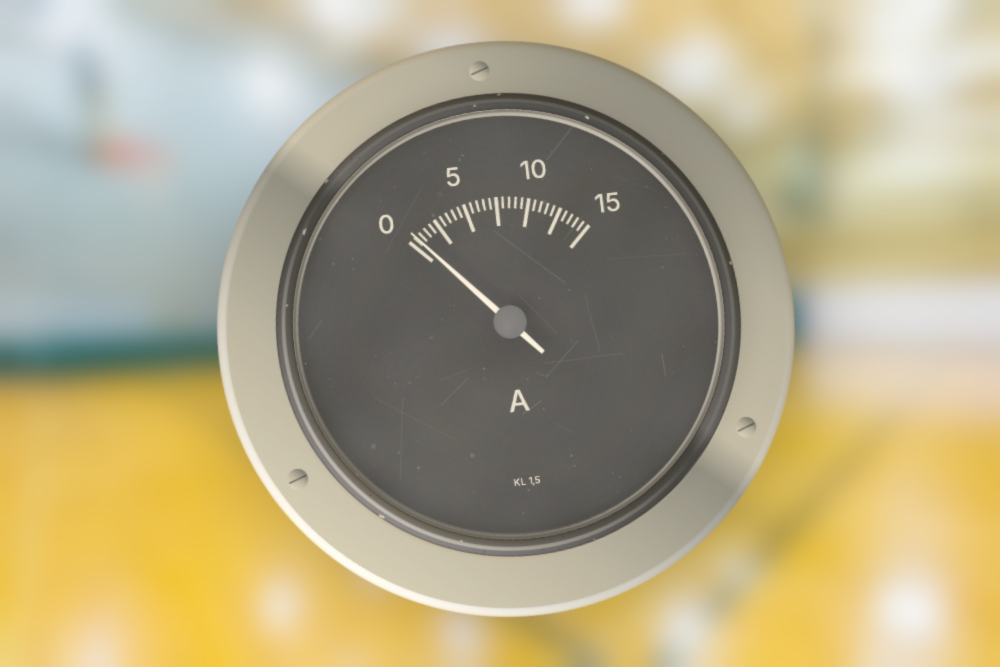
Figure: value=0.5 unit=A
